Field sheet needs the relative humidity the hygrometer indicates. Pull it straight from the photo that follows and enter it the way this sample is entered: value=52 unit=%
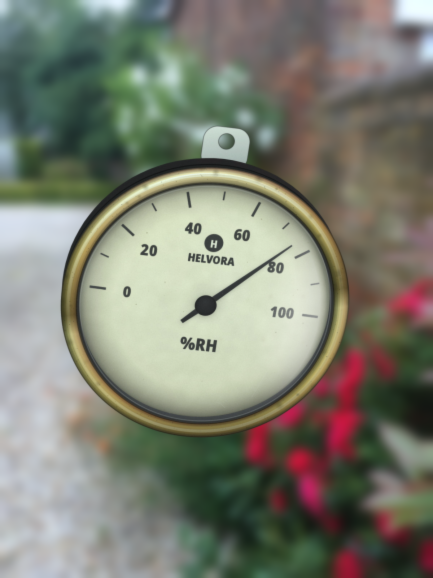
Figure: value=75 unit=%
